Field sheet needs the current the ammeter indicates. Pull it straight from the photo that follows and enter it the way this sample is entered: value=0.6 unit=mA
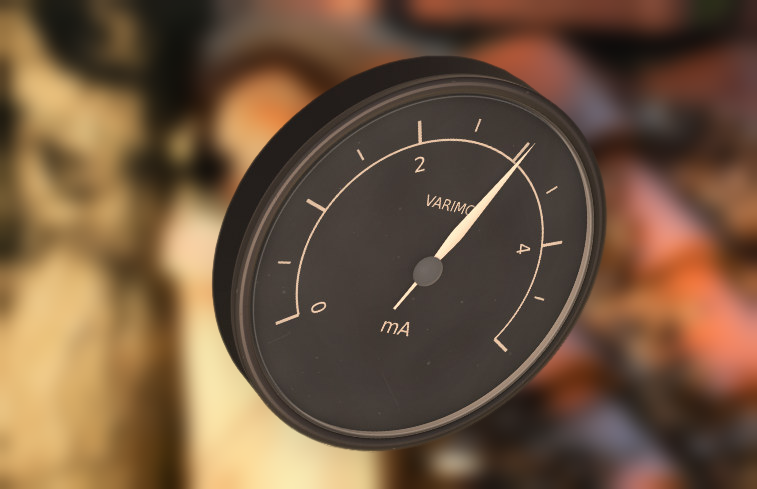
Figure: value=3 unit=mA
